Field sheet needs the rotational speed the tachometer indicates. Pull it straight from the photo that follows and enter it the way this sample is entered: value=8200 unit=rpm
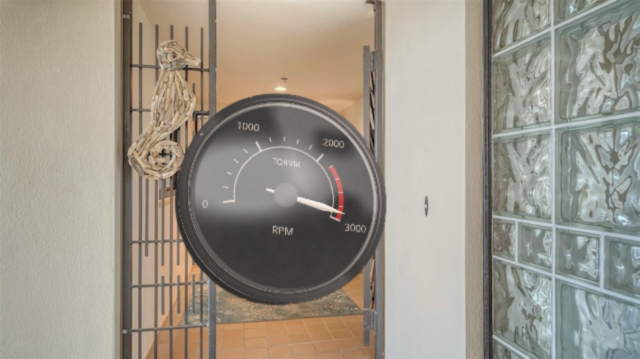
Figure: value=2900 unit=rpm
